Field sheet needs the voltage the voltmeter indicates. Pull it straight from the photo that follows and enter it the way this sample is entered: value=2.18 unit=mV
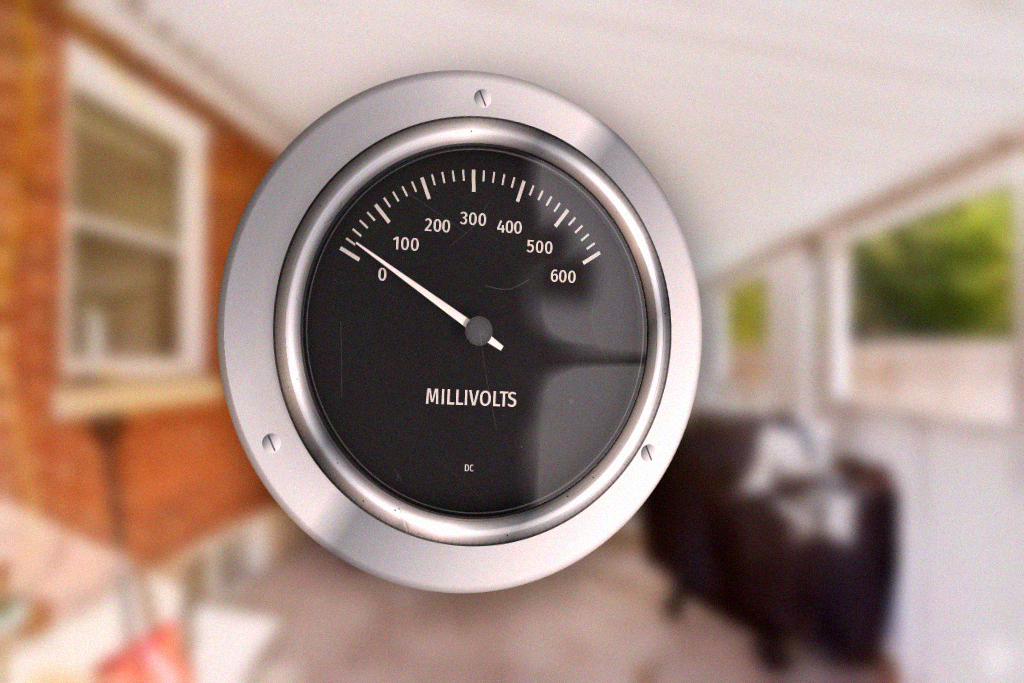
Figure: value=20 unit=mV
